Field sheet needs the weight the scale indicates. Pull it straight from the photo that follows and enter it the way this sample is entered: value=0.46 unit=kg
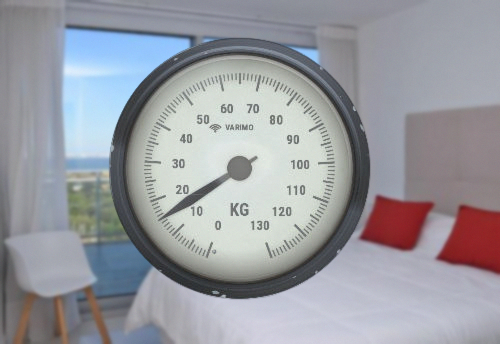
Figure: value=15 unit=kg
